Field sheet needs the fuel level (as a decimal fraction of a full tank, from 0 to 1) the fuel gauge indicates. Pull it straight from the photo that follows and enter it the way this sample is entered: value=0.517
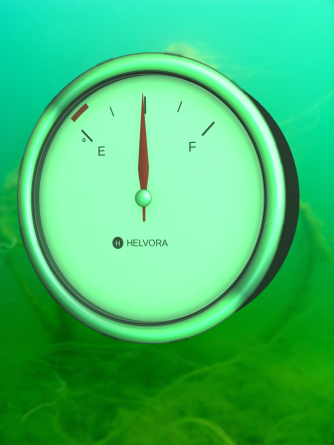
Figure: value=0.5
